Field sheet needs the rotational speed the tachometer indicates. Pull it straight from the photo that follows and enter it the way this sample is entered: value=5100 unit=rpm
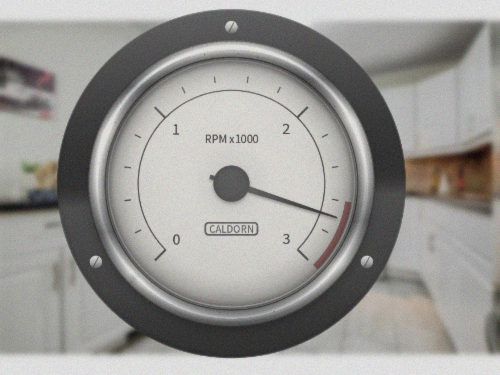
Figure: value=2700 unit=rpm
